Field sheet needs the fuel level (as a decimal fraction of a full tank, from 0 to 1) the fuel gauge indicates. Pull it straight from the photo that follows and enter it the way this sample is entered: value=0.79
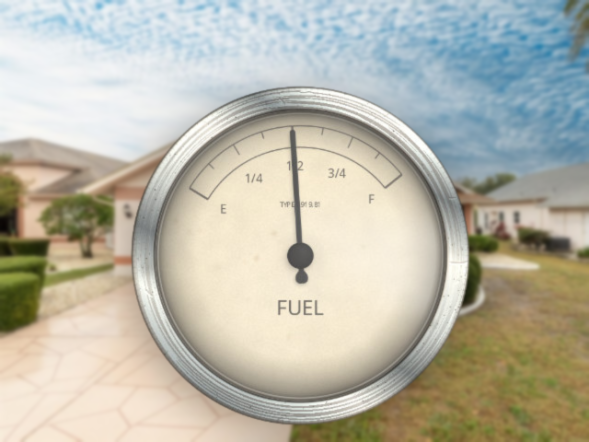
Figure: value=0.5
